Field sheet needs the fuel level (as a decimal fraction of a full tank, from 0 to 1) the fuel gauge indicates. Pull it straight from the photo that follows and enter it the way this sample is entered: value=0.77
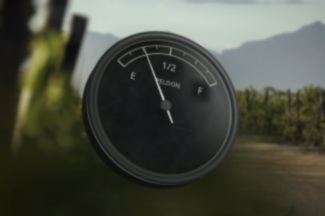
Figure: value=0.25
